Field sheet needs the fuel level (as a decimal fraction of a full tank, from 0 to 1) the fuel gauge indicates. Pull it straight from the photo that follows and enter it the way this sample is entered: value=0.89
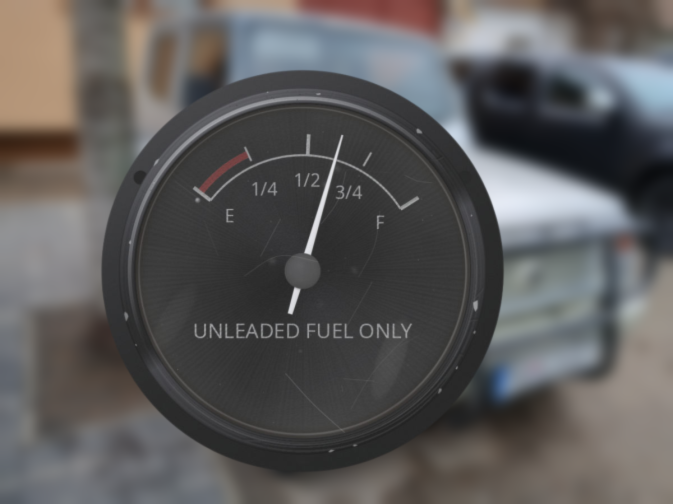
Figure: value=0.625
